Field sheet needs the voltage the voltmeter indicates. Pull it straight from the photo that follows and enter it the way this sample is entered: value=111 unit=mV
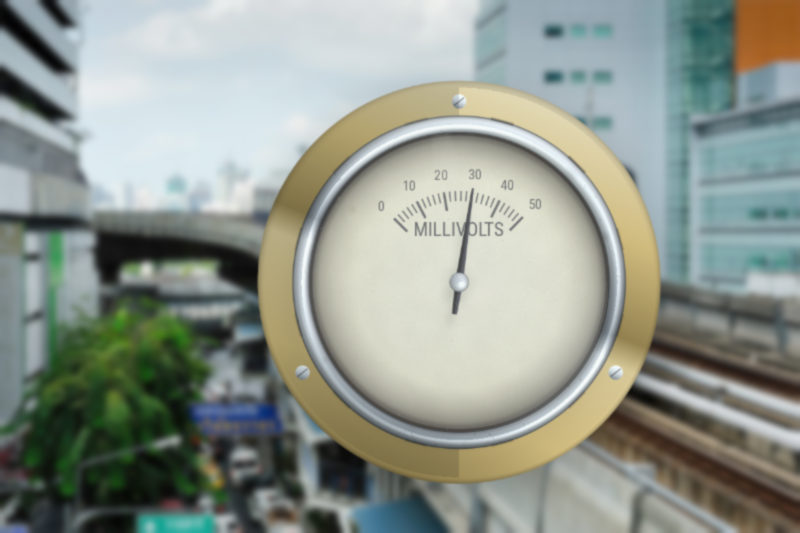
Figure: value=30 unit=mV
